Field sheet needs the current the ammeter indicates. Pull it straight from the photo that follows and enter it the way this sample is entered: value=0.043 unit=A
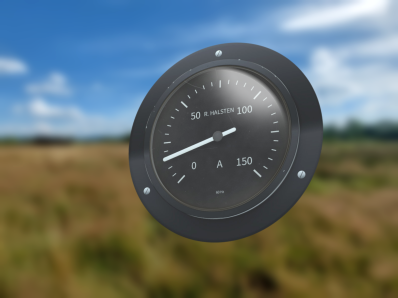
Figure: value=15 unit=A
